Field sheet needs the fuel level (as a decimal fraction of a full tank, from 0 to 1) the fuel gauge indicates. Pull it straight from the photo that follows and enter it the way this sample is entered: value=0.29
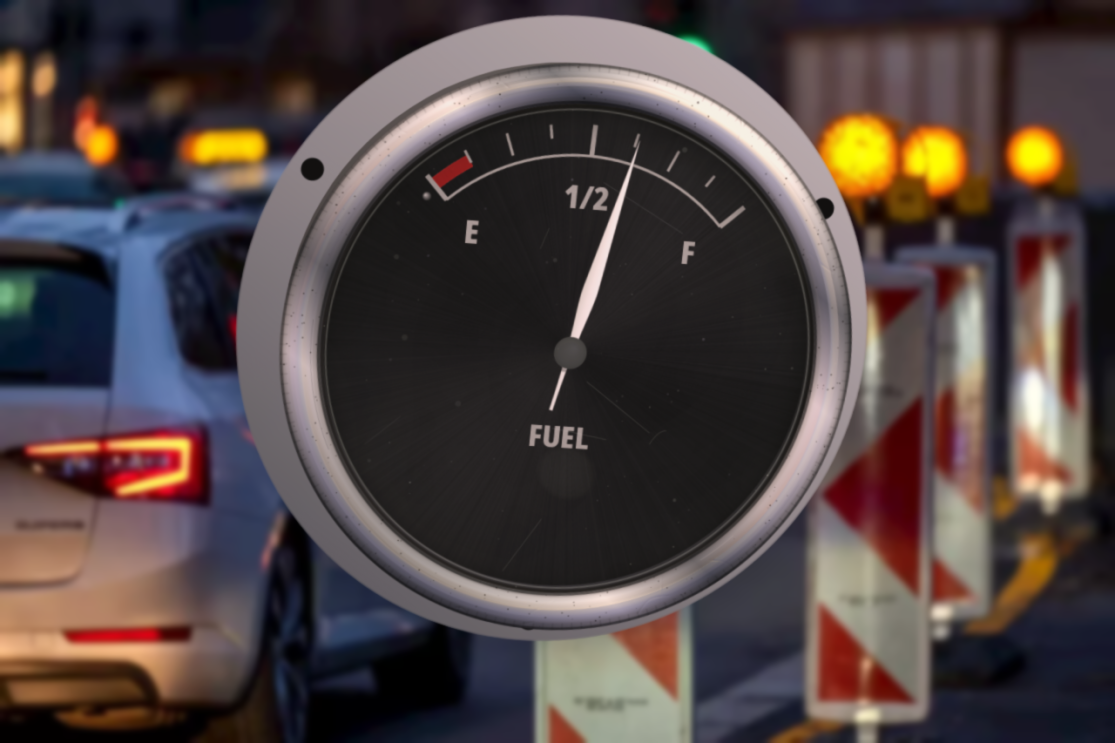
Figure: value=0.625
